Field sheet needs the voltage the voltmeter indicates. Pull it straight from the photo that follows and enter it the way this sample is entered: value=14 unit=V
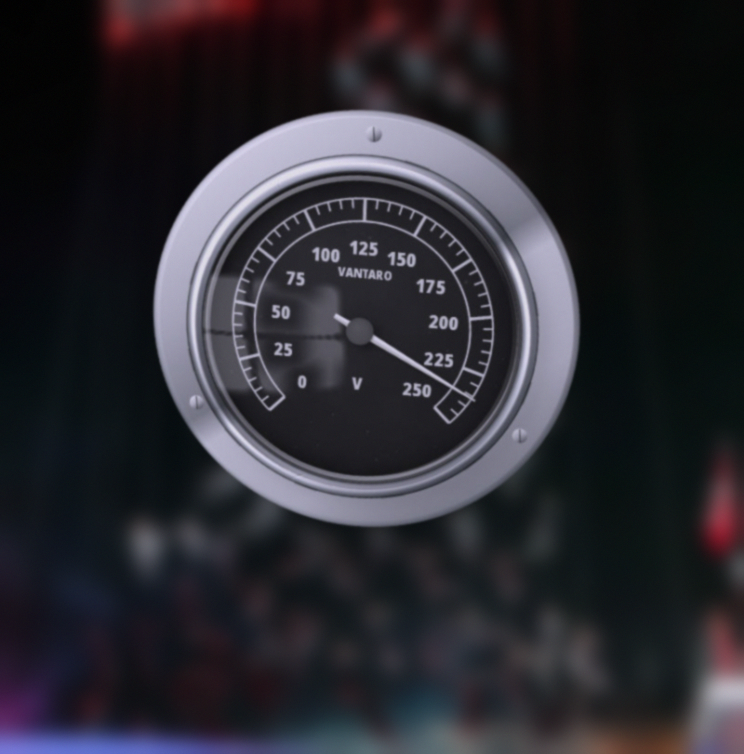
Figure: value=235 unit=V
